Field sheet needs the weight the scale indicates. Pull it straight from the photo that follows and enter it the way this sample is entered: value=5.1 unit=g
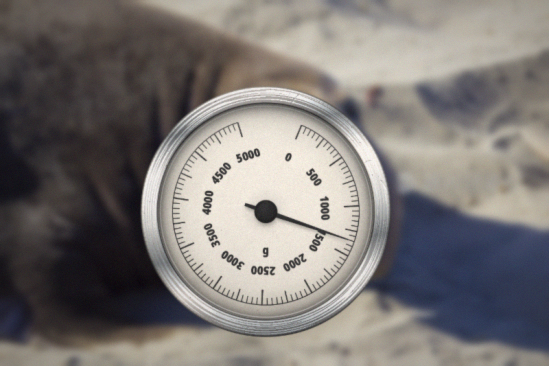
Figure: value=1350 unit=g
